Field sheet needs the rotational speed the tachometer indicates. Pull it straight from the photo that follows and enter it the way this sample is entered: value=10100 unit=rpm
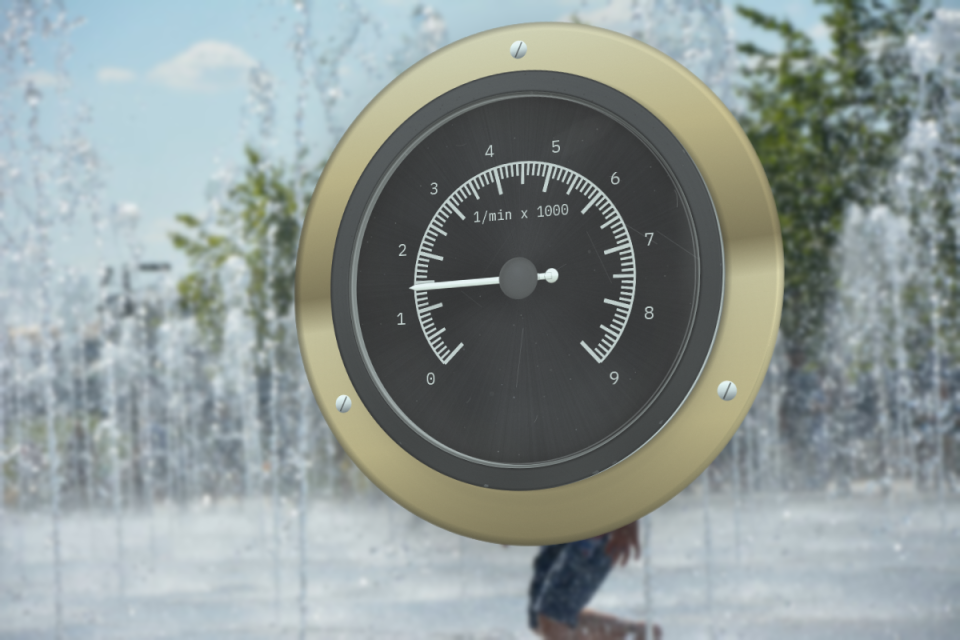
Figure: value=1400 unit=rpm
